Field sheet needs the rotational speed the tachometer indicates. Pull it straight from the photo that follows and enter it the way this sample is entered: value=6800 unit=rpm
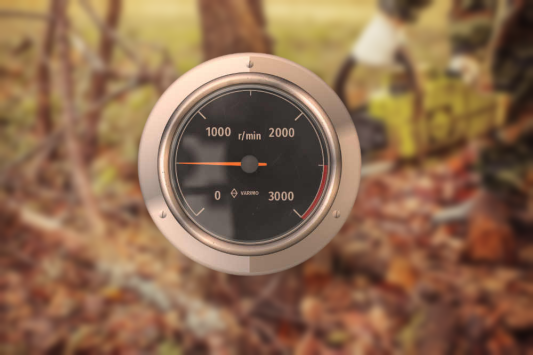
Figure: value=500 unit=rpm
